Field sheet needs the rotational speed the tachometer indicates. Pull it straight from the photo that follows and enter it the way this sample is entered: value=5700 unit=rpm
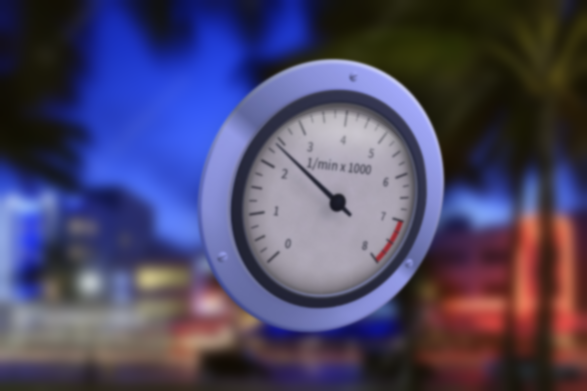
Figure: value=2375 unit=rpm
